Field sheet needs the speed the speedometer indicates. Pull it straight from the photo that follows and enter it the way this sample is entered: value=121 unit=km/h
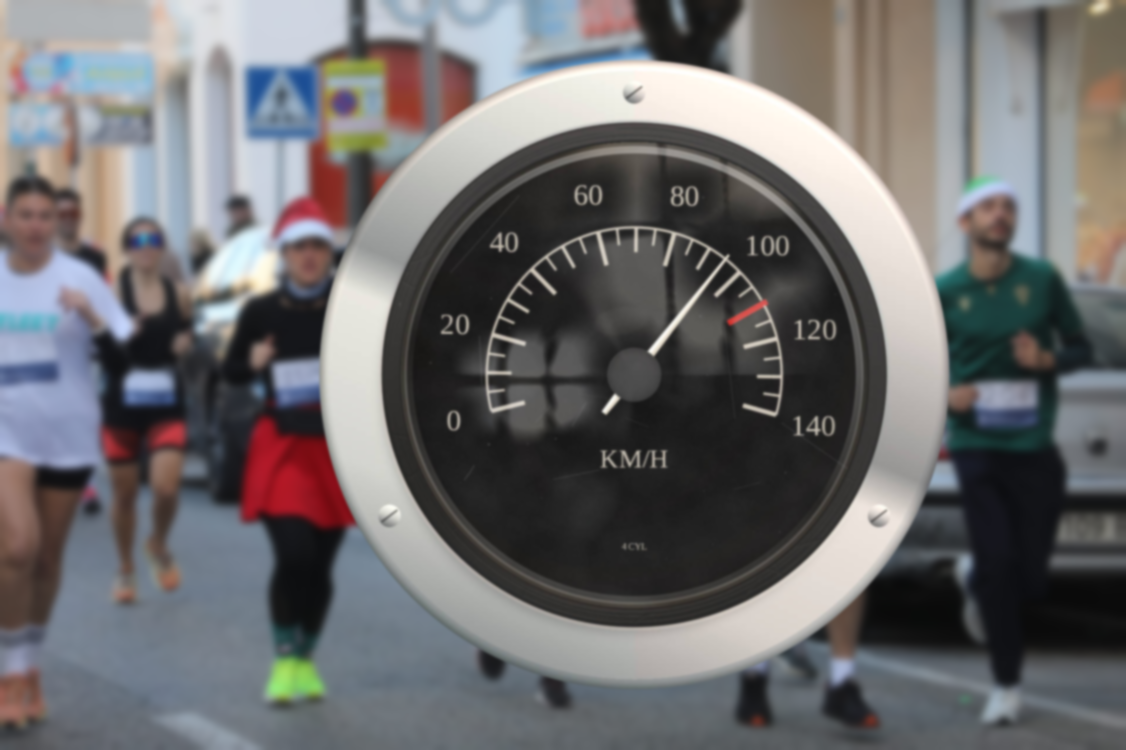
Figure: value=95 unit=km/h
